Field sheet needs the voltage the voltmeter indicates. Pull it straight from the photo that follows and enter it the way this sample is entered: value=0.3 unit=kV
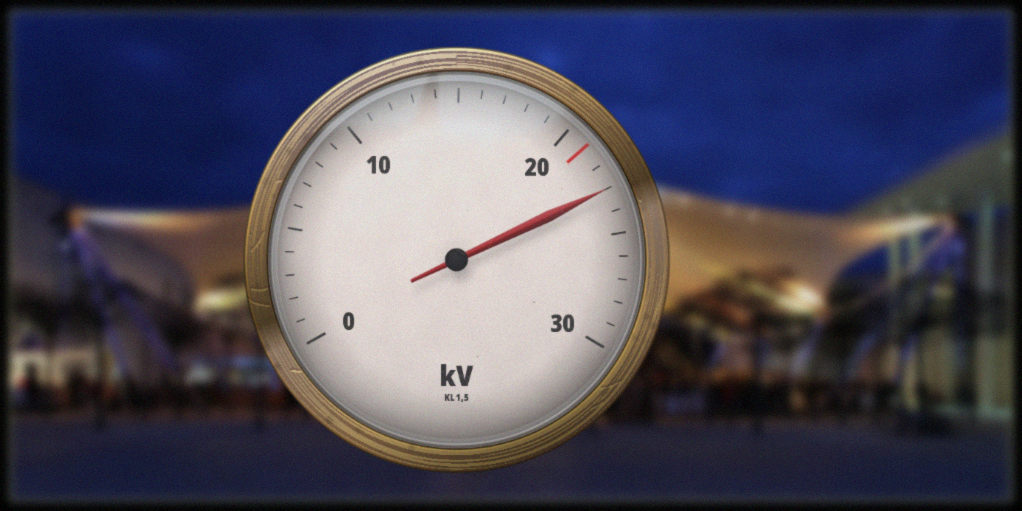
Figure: value=23 unit=kV
